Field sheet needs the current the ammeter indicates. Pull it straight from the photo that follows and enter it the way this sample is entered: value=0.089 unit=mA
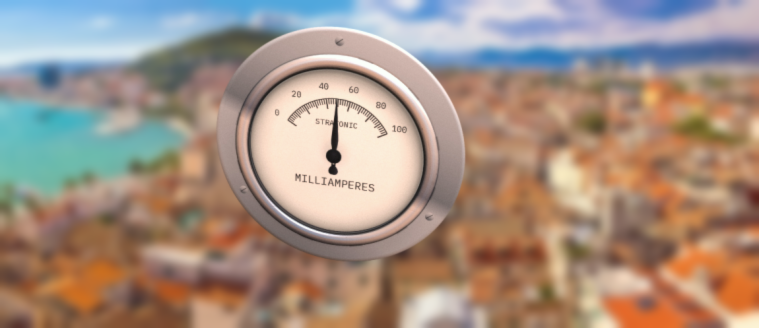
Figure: value=50 unit=mA
